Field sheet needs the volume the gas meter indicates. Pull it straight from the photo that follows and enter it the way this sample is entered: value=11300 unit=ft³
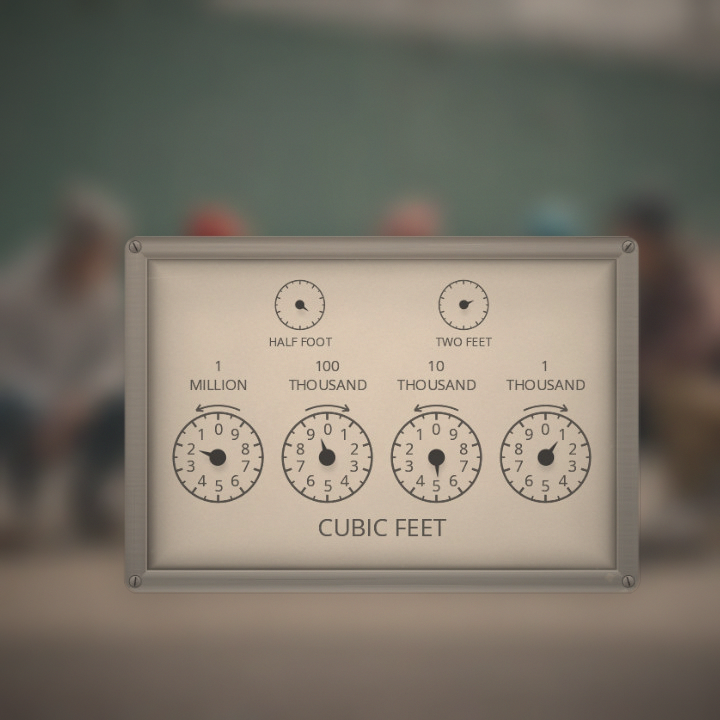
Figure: value=195100 unit=ft³
